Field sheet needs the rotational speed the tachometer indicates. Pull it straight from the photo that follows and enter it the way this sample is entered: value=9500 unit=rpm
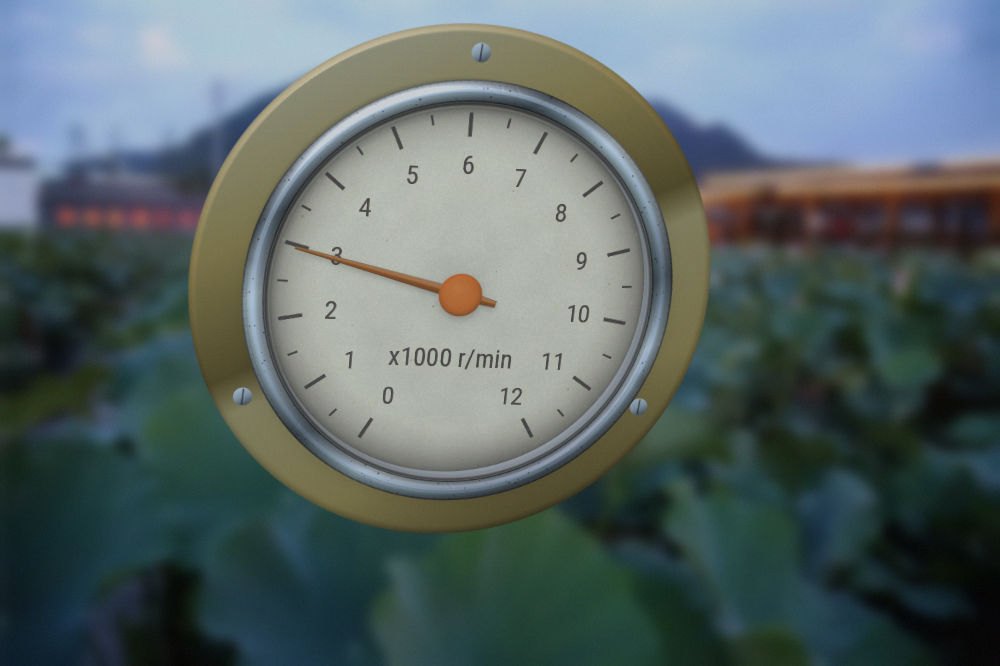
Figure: value=3000 unit=rpm
